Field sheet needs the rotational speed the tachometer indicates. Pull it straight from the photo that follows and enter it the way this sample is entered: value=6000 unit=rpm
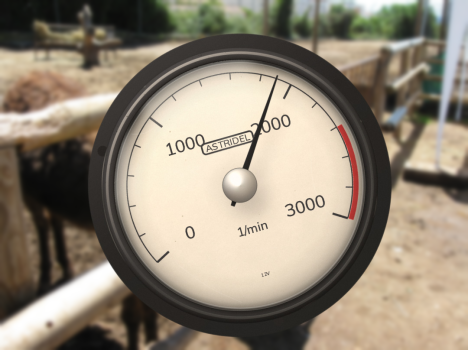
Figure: value=1900 unit=rpm
